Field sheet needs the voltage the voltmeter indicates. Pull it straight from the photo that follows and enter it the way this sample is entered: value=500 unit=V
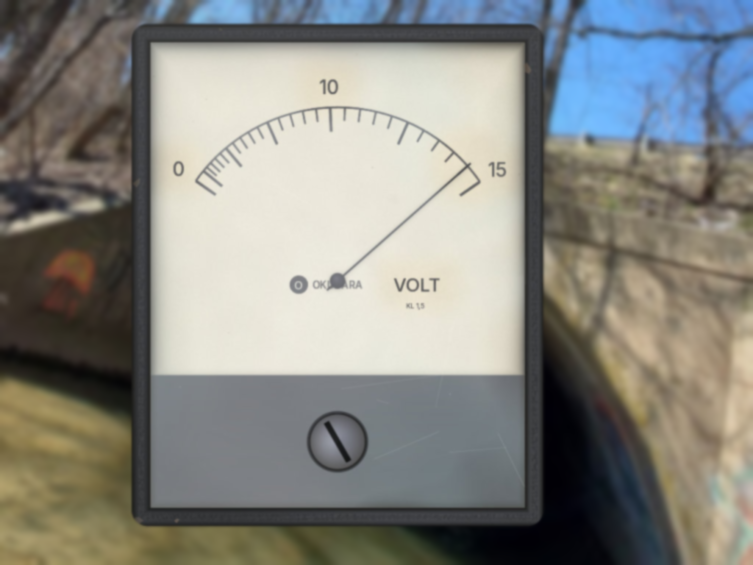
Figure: value=14.5 unit=V
